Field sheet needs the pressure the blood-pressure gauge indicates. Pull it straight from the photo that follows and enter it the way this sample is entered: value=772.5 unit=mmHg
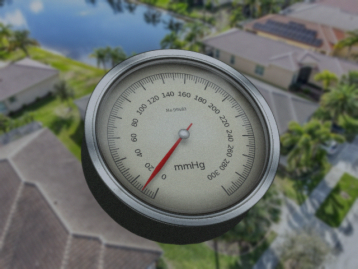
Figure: value=10 unit=mmHg
